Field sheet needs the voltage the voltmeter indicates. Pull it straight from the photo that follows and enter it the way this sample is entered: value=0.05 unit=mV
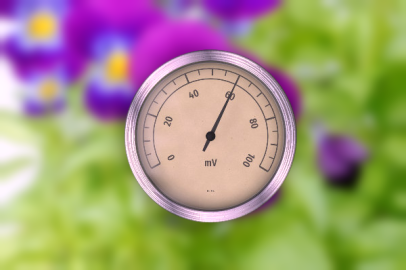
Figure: value=60 unit=mV
